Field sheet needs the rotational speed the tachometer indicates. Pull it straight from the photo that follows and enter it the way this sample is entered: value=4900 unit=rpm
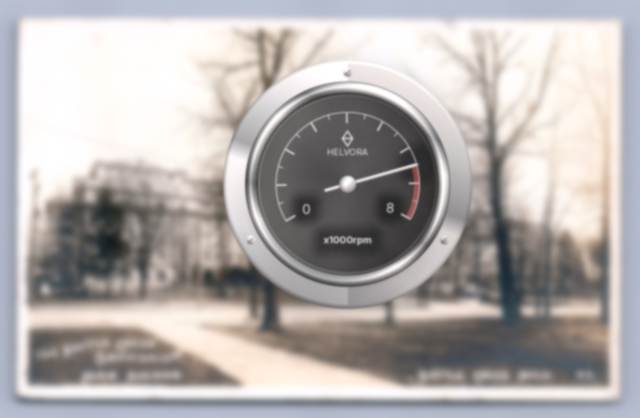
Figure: value=6500 unit=rpm
